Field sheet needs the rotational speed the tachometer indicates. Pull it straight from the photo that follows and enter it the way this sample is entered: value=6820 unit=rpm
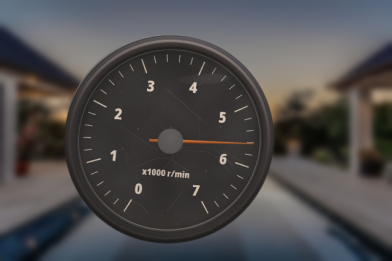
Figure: value=5600 unit=rpm
